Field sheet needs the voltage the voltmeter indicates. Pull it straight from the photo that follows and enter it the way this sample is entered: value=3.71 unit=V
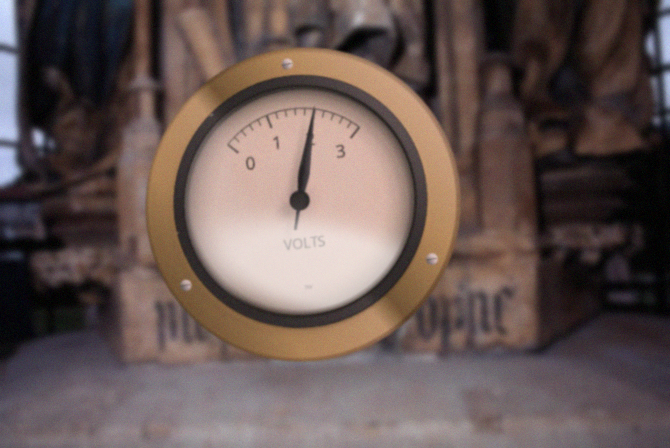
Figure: value=2 unit=V
